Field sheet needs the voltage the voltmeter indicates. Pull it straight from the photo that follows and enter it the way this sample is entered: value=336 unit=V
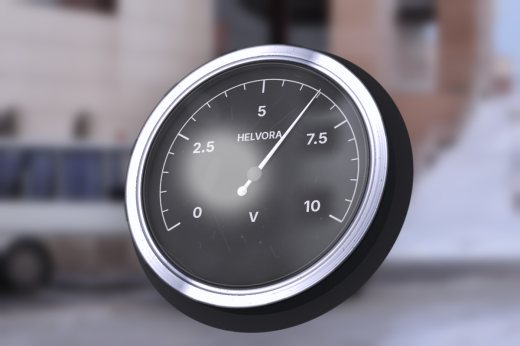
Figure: value=6.5 unit=V
